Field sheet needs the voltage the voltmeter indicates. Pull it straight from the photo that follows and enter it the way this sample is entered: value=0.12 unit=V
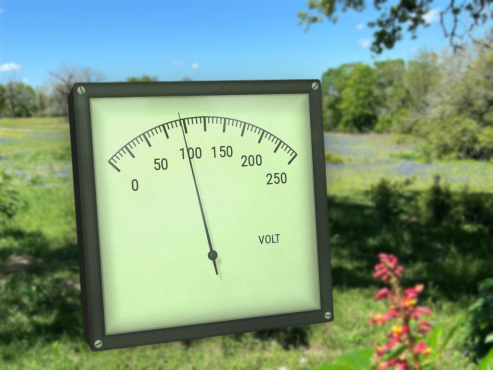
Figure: value=95 unit=V
